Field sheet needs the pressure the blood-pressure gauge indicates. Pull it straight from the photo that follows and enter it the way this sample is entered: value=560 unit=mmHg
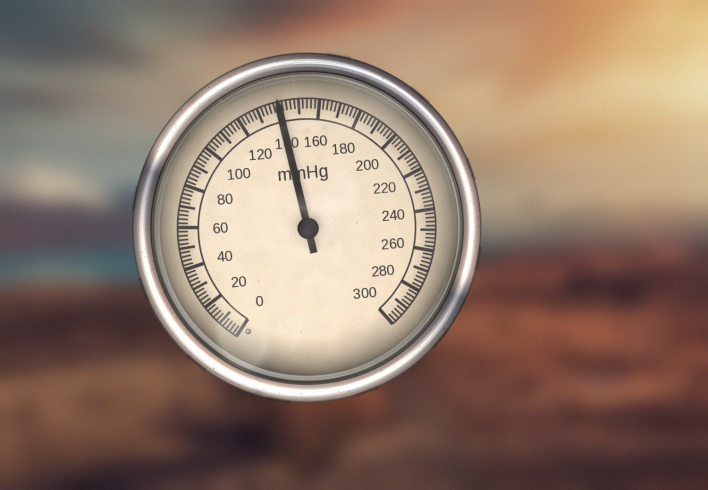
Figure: value=140 unit=mmHg
